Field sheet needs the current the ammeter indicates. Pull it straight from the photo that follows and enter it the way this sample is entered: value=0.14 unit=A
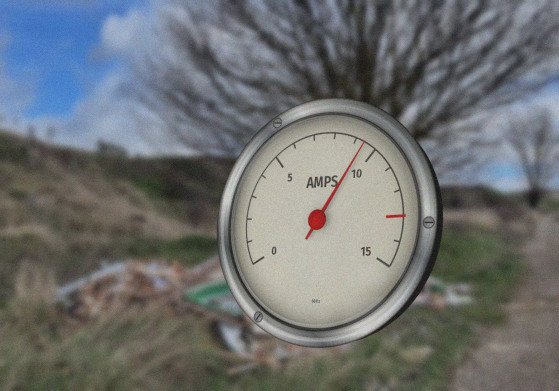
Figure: value=9.5 unit=A
